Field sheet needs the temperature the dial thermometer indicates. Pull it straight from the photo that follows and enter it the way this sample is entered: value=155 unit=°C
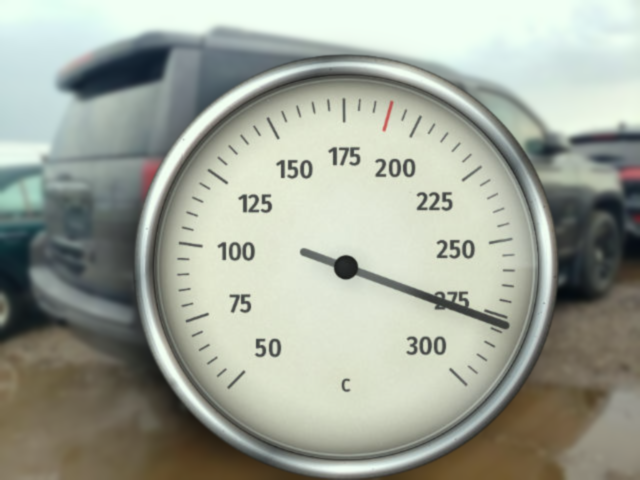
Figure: value=277.5 unit=°C
